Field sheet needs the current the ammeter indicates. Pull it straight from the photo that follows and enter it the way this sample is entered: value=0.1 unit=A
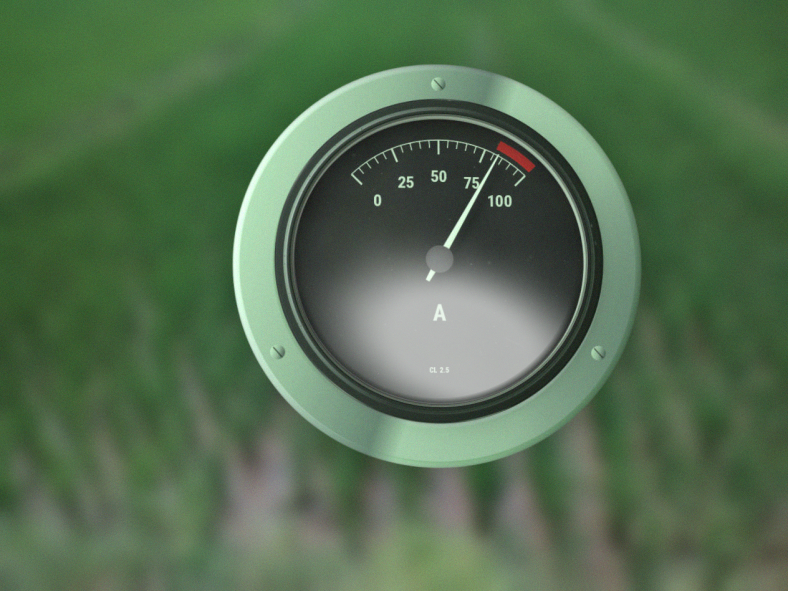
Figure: value=82.5 unit=A
